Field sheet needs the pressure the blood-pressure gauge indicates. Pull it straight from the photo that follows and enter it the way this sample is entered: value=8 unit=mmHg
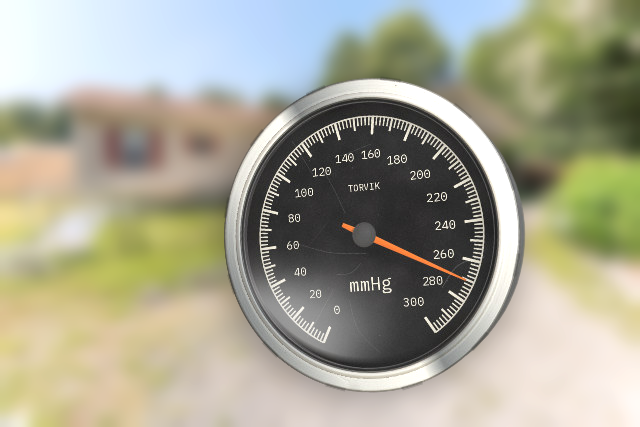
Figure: value=270 unit=mmHg
